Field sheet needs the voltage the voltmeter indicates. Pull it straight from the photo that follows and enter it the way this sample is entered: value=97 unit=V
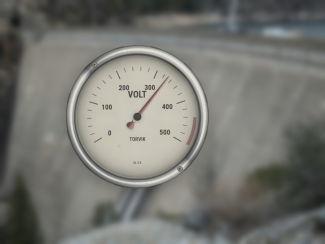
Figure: value=330 unit=V
